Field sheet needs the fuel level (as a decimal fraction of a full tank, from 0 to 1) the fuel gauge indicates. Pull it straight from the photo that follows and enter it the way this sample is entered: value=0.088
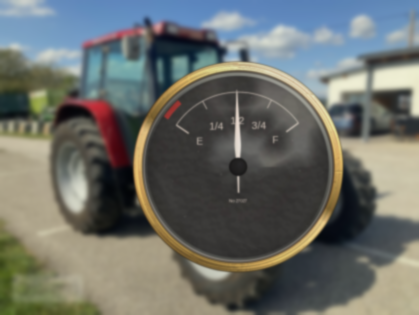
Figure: value=0.5
